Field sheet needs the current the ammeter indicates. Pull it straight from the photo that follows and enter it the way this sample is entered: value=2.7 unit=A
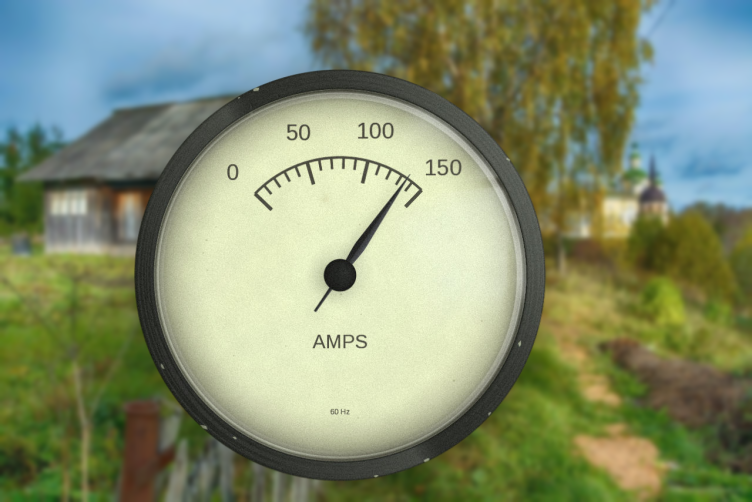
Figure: value=135 unit=A
